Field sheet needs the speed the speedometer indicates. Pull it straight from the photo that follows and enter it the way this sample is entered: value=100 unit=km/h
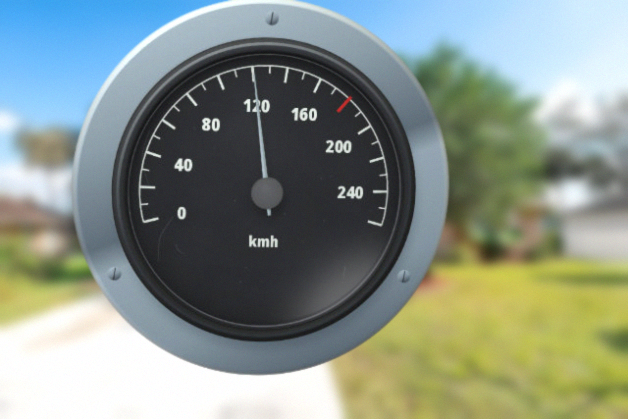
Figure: value=120 unit=km/h
